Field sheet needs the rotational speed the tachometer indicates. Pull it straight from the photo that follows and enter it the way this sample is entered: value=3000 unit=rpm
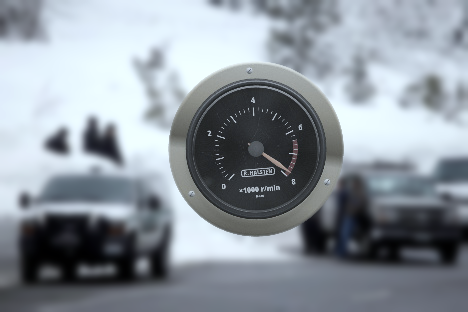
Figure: value=7800 unit=rpm
